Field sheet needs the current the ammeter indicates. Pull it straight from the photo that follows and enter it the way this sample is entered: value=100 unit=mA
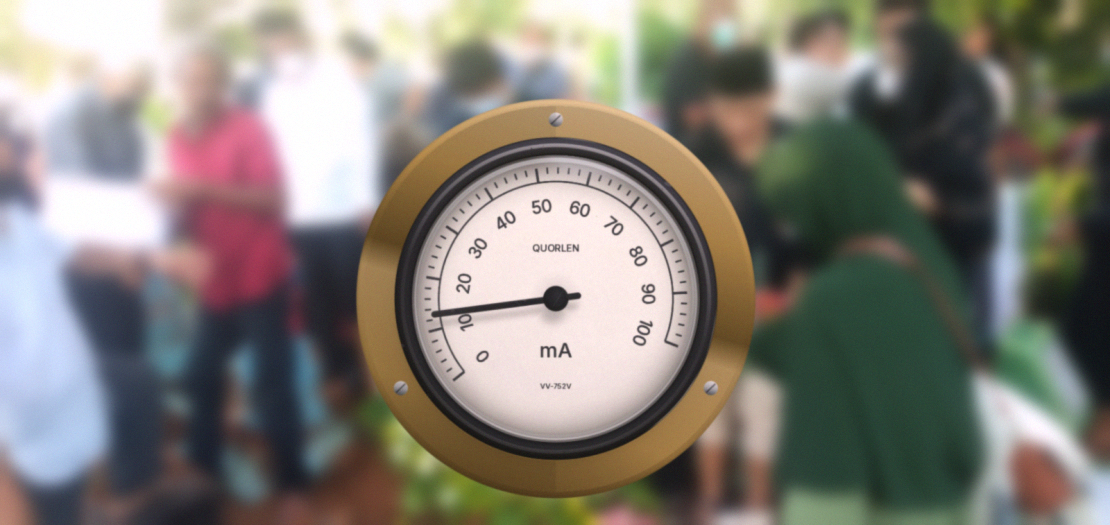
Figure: value=13 unit=mA
